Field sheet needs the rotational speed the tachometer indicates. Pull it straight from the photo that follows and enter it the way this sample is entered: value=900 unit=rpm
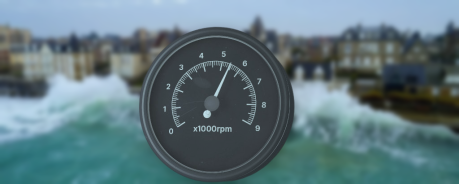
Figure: value=5500 unit=rpm
